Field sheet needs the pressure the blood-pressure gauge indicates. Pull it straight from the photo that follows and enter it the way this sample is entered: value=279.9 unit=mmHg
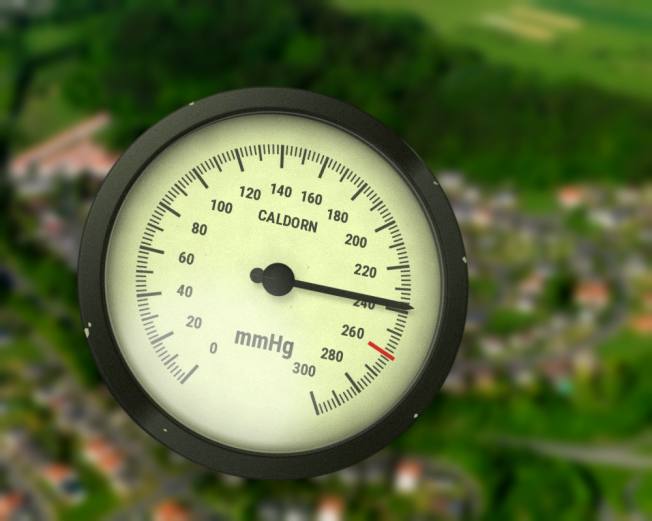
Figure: value=238 unit=mmHg
